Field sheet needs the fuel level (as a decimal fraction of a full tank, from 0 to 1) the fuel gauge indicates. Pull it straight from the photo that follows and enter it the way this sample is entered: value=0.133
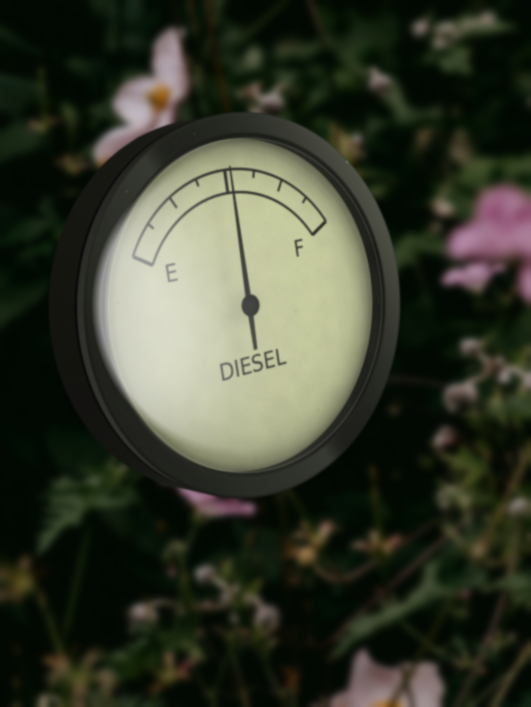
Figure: value=0.5
